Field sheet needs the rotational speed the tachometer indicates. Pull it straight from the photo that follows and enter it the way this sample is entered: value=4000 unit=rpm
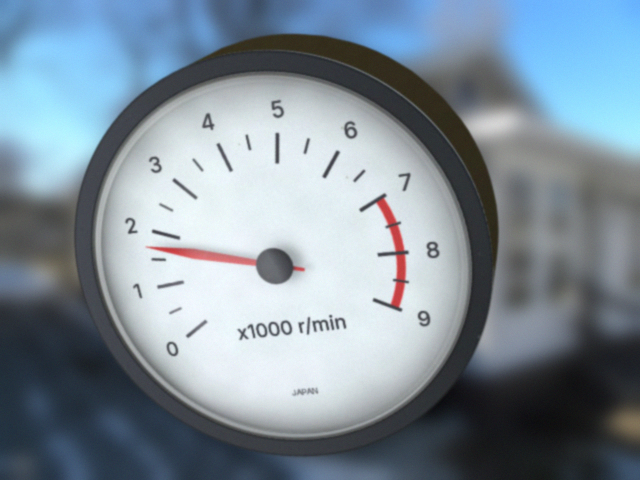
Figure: value=1750 unit=rpm
